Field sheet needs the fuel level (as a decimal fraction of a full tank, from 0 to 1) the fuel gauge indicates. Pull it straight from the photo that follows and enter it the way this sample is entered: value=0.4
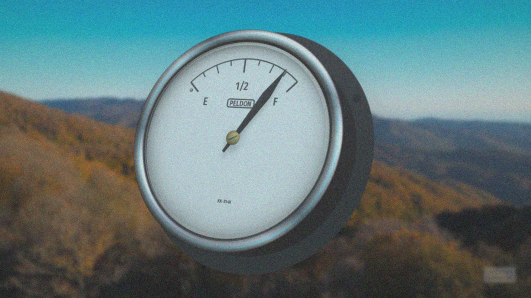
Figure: value=0.875
